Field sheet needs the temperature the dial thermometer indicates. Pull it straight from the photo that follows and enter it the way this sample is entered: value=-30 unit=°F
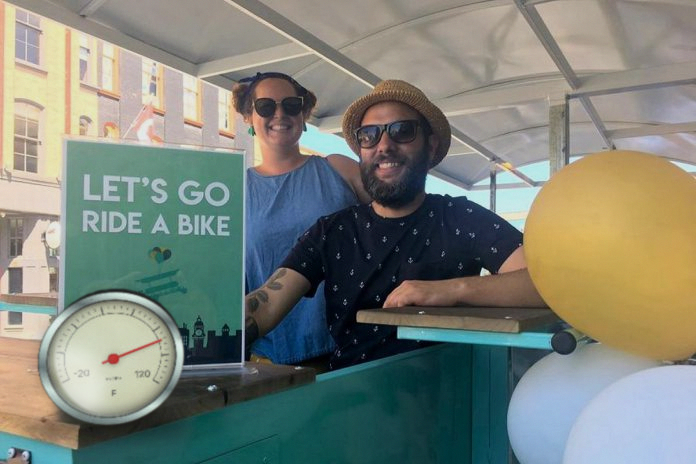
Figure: value=88 unit=°F
